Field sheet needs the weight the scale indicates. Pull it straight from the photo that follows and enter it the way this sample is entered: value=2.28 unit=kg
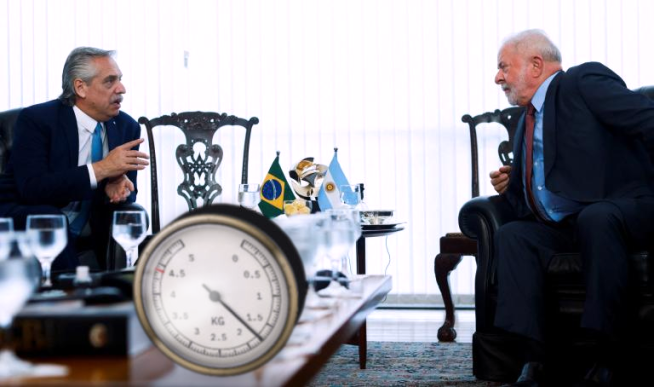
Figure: value=1.75 unit=kg
